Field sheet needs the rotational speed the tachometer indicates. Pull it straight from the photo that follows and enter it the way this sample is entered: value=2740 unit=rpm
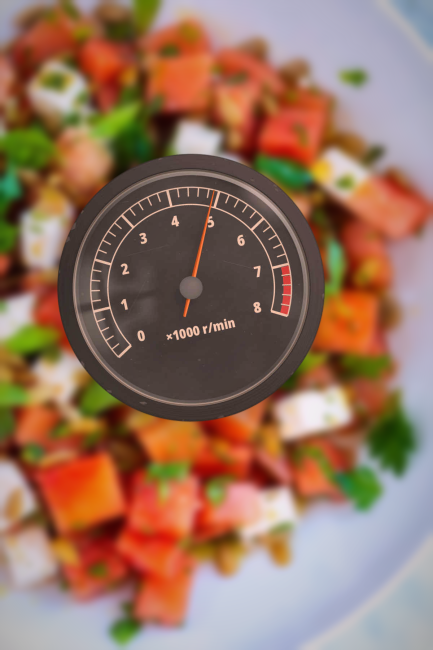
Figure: value=4900 unit=rpm
